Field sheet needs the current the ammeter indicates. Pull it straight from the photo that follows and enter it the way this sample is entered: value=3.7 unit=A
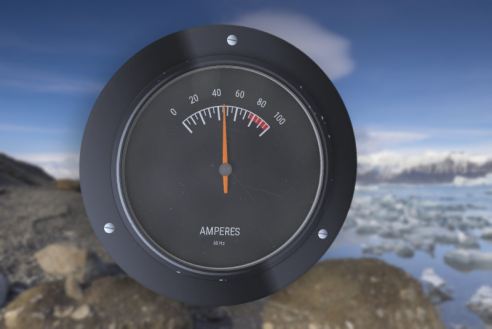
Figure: value=45 unit=A
